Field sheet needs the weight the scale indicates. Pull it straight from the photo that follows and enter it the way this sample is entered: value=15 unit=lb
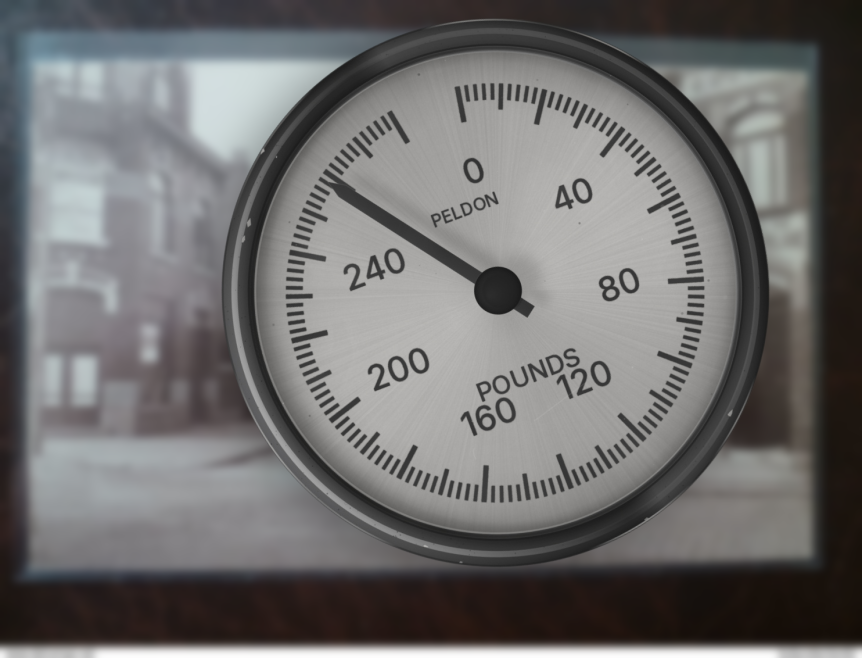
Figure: value=258 unit=lb
